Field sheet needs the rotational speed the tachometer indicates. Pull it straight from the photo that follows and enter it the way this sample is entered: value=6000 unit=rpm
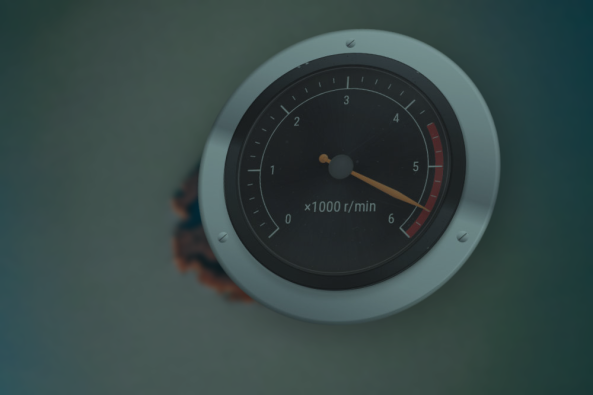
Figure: value=5600 unit=rpm
